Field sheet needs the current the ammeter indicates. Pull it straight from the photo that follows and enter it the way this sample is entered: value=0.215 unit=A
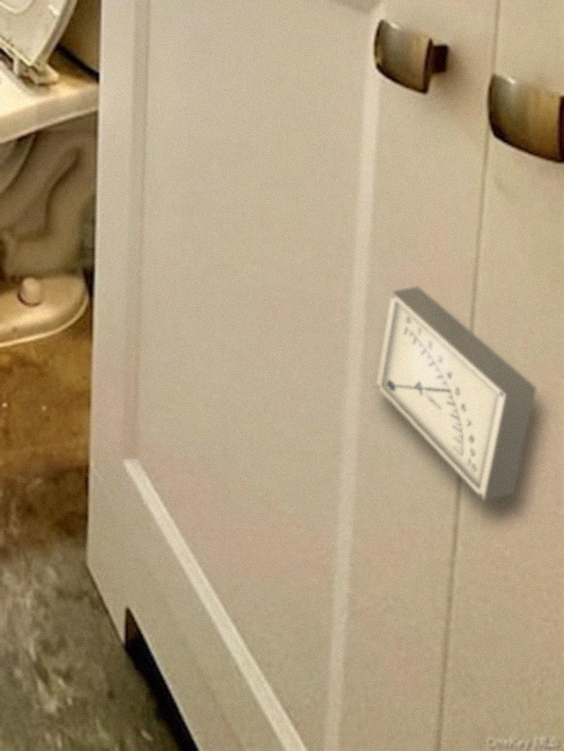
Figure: value=5 unit=A
